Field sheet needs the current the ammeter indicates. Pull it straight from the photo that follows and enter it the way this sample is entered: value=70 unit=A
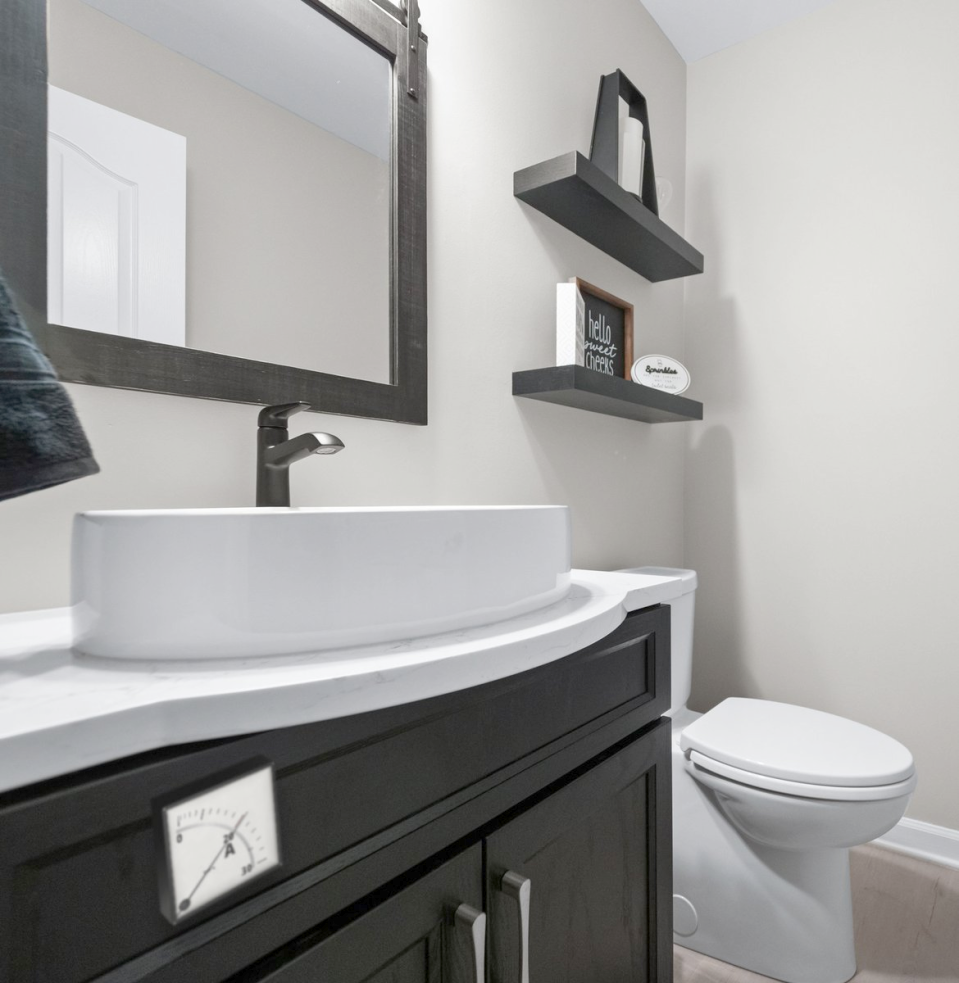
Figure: value=20 unit=A
